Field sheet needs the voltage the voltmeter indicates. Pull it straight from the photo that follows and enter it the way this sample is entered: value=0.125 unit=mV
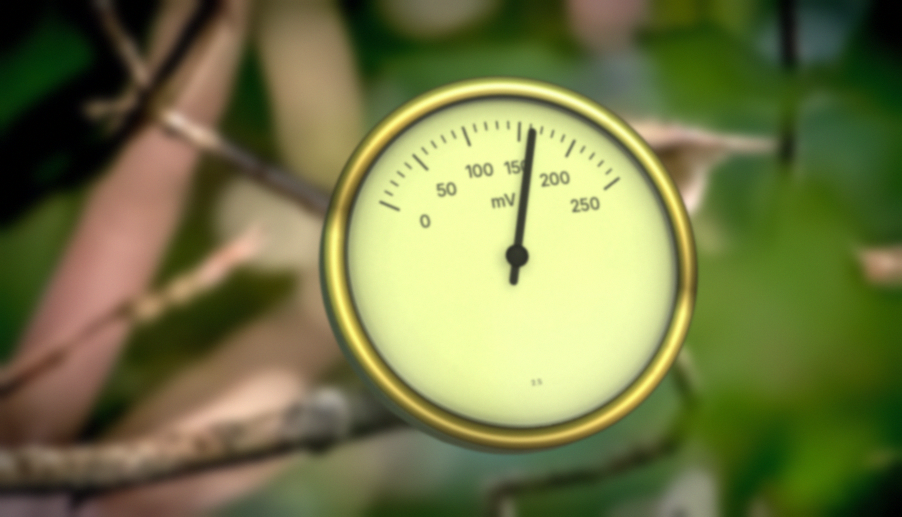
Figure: value=160 unit=mV
